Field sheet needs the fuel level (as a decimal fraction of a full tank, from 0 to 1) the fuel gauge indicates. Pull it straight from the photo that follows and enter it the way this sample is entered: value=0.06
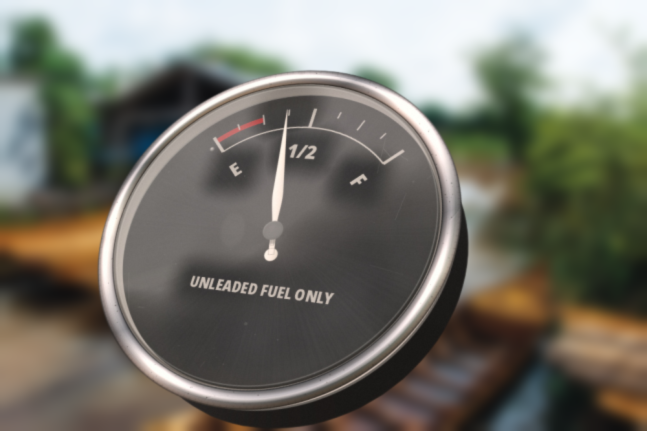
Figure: value=0.375
